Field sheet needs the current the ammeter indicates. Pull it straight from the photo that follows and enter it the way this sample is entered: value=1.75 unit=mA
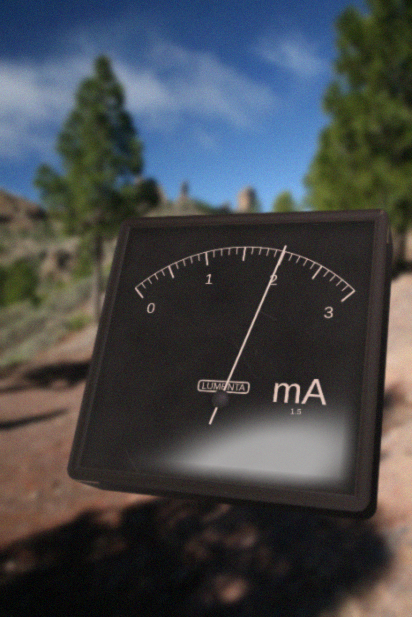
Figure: value=2 unit=mA
